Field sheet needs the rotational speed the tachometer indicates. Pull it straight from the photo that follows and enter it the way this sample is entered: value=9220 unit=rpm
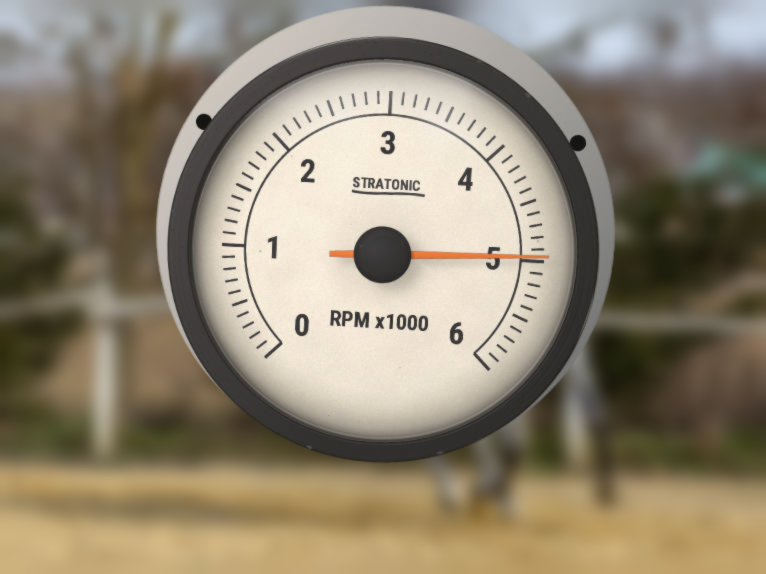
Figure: value=4950 unit=rpm
